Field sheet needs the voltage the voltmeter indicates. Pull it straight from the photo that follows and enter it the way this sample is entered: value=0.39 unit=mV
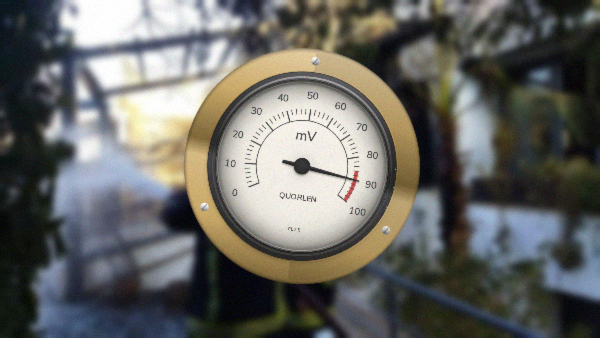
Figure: value=90 unit=mV
